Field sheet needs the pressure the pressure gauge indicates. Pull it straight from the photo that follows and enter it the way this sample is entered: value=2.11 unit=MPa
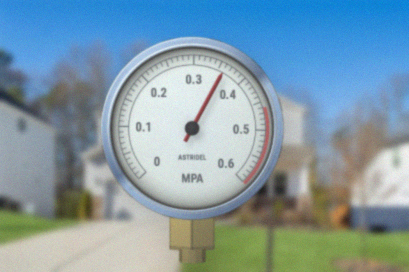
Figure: value=0.36 unit=MPa
